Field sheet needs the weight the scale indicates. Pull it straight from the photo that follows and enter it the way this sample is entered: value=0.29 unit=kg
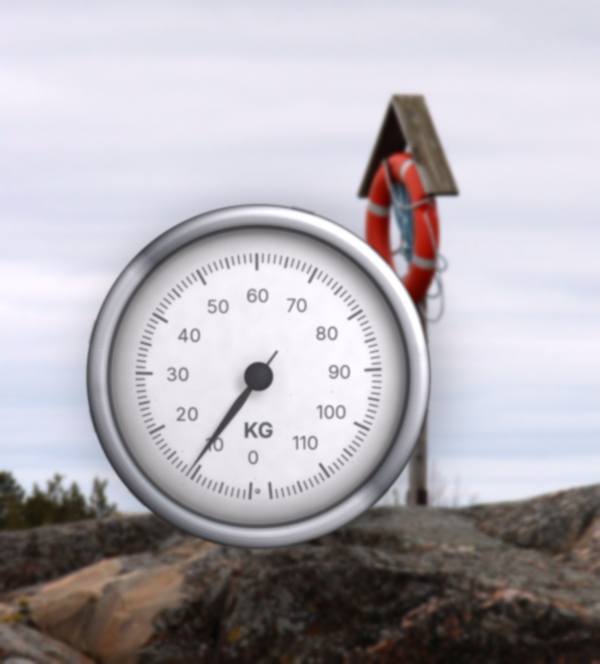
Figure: value=11 unit=kg
